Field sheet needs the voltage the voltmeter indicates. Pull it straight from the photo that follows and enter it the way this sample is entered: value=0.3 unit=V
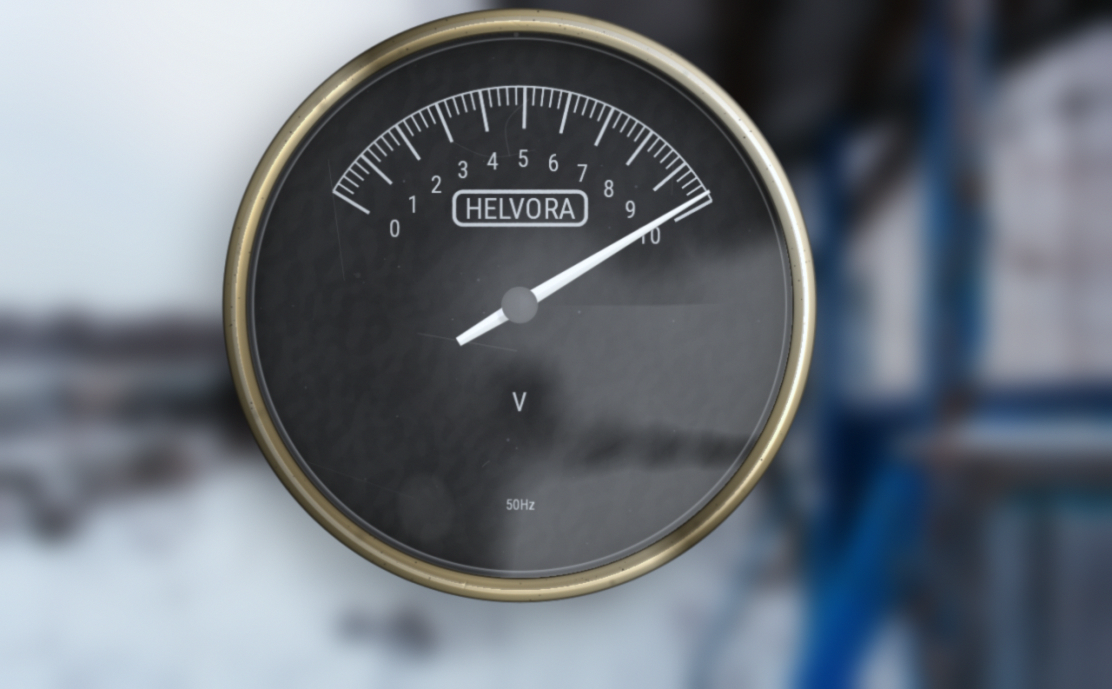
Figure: value=9.8 unit=V
